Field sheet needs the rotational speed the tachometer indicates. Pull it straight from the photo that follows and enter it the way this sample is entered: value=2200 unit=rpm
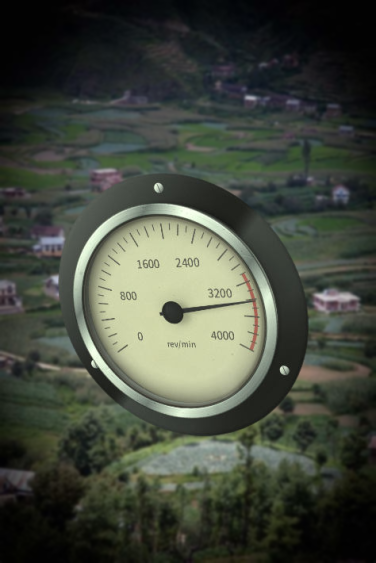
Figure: value=3400 unit=rpm
